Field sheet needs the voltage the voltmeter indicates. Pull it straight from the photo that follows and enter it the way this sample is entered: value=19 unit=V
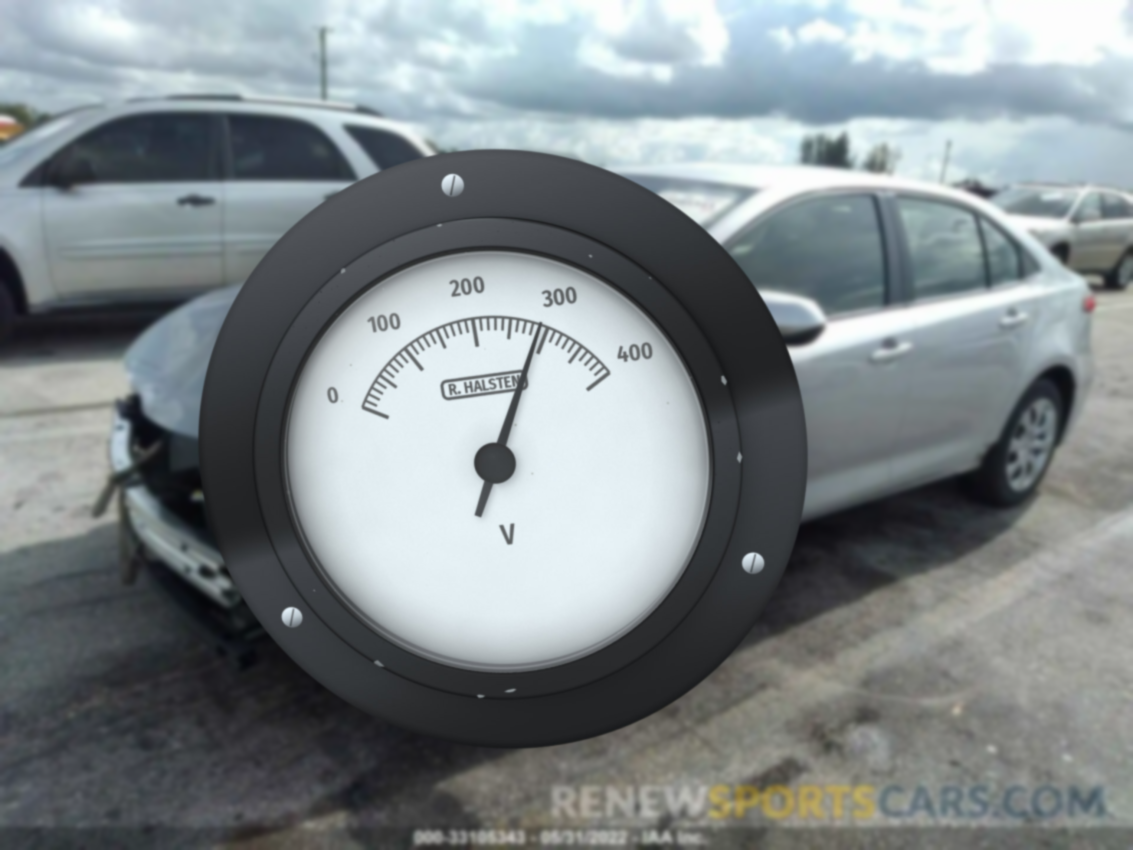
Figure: value=290 unit=V
